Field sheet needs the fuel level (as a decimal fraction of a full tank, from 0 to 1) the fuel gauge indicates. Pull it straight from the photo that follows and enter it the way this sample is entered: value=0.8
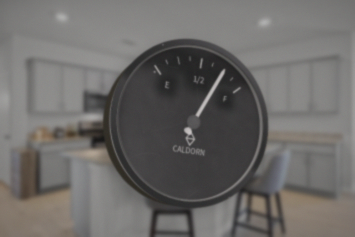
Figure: value=0.75
